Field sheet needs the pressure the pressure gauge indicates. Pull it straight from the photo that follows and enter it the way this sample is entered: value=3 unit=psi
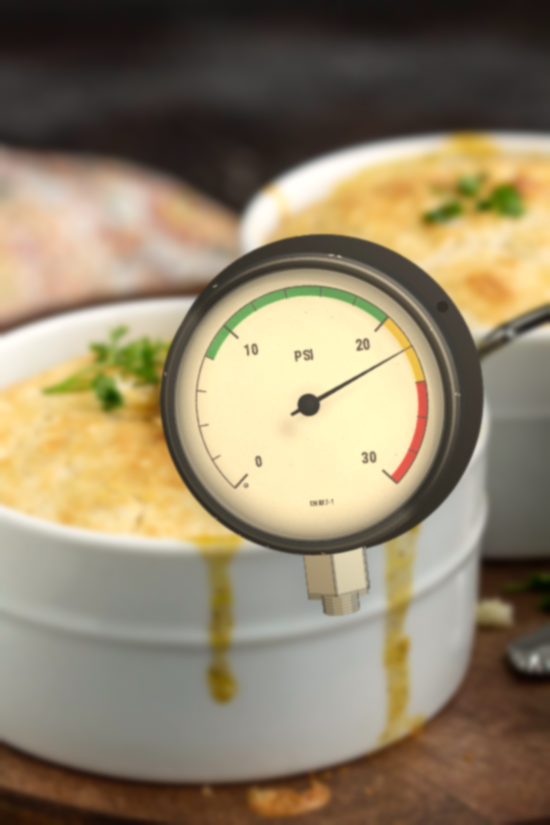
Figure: value=22 unit=psi
